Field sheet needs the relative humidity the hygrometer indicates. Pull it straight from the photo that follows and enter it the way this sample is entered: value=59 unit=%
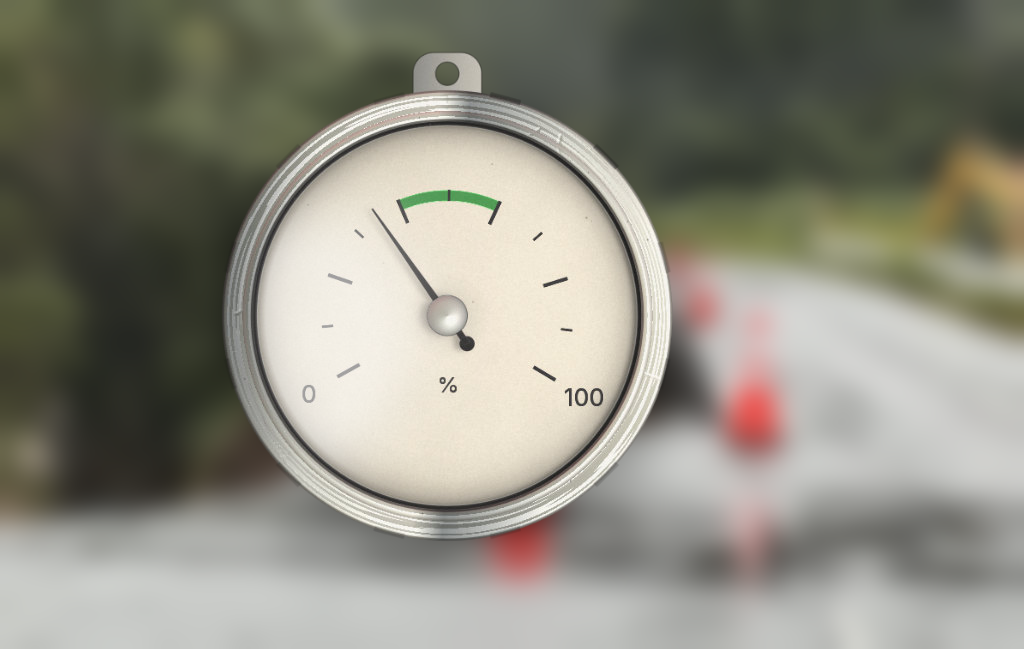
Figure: value=35 unit=%
